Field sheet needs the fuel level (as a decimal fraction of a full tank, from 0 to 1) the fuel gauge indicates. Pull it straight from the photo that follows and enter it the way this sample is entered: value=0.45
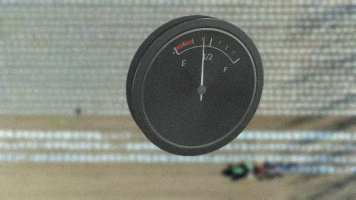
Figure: value=0.375
